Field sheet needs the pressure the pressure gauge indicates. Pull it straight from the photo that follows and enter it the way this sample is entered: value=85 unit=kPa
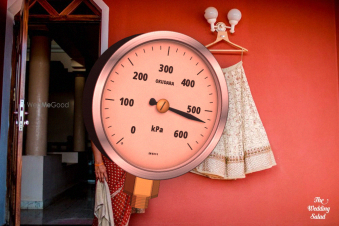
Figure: value=530 unit=kPa
